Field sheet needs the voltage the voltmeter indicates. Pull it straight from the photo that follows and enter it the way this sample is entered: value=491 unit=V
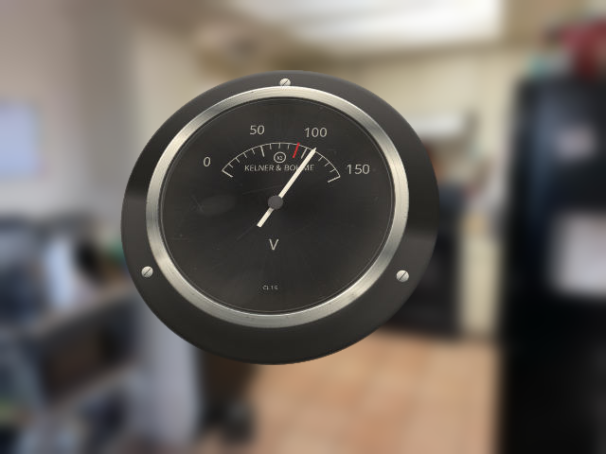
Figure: value=110 unit=V
